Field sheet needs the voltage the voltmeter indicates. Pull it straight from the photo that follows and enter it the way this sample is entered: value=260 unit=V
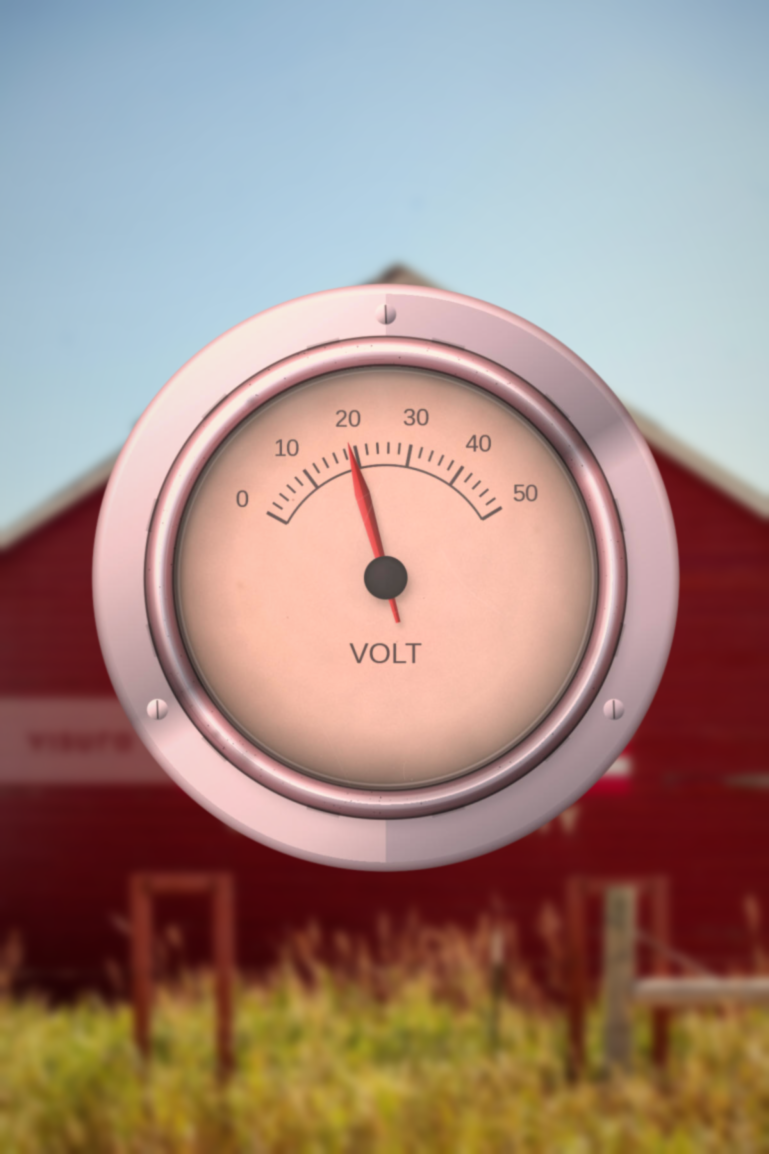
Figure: value=19 unit=V
